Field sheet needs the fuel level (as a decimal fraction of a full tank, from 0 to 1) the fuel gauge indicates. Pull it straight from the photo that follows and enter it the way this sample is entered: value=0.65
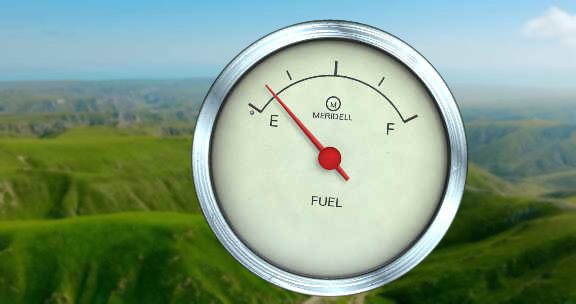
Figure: value=0.125
